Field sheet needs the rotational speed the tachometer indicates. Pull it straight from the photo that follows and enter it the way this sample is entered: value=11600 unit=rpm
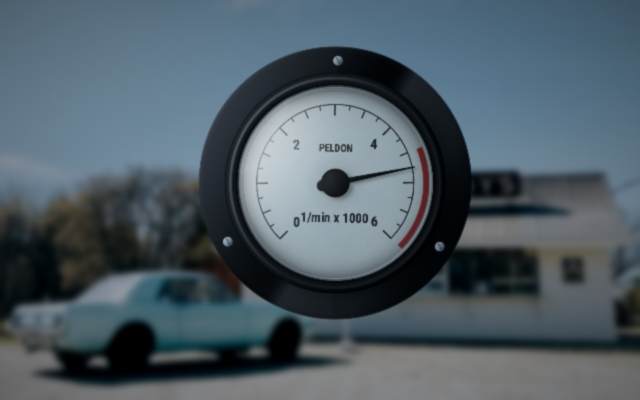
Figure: value=4750 unit=rpm
